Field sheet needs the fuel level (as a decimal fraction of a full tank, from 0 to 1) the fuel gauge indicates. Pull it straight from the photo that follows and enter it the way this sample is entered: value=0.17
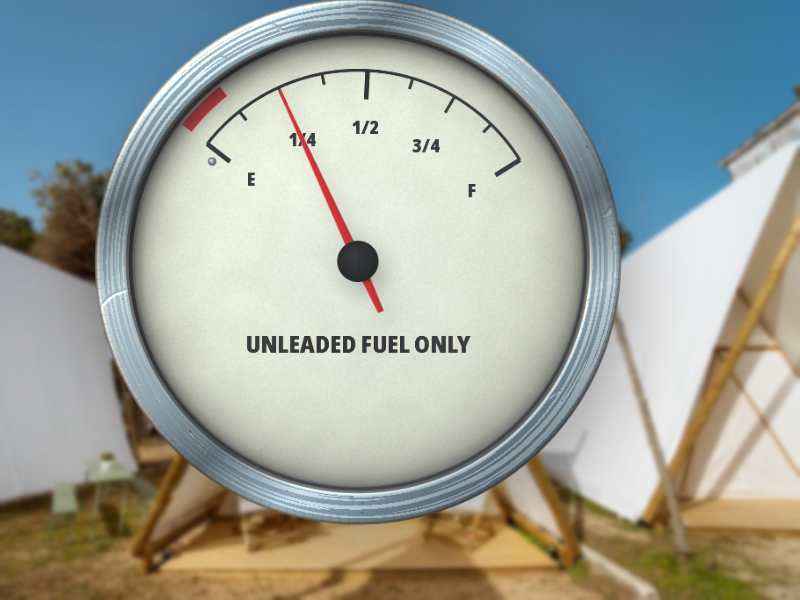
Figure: value=0.25
